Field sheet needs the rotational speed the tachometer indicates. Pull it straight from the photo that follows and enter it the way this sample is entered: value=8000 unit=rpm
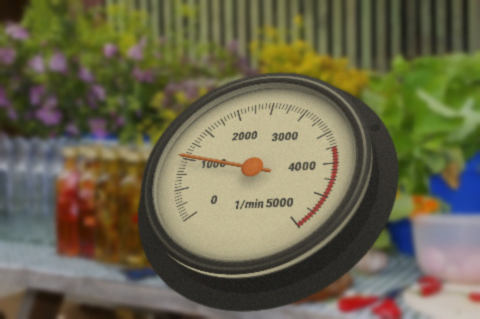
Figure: value=1000 unit=rpm
